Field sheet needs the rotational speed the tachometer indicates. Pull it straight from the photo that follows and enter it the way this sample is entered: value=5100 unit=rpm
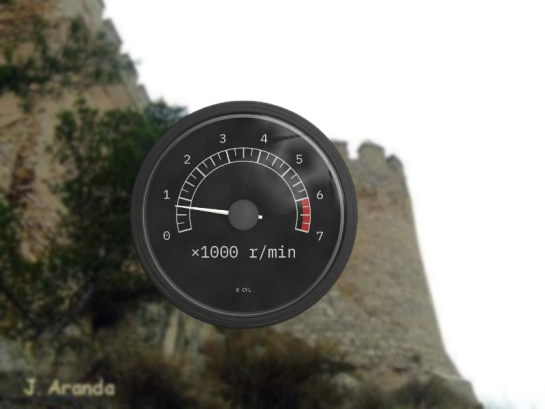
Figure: value=750 unit=rpm
